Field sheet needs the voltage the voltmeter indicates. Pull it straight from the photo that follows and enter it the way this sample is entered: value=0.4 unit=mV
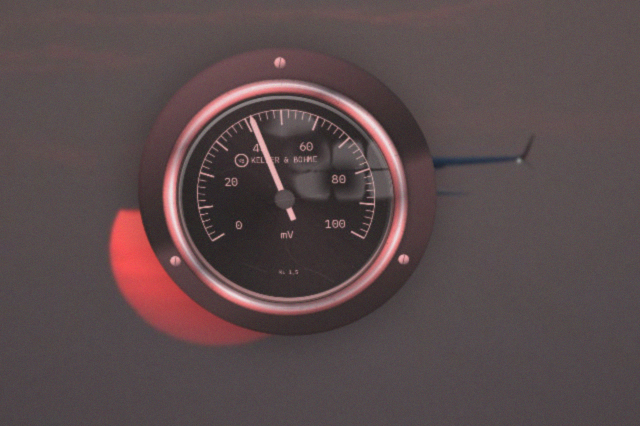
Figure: value=42 unit=mV
